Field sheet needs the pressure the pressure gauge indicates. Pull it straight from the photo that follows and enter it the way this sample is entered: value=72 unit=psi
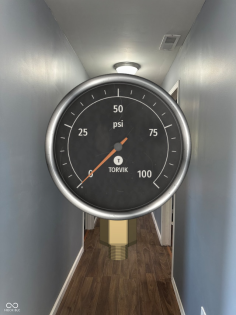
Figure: value=0 unit=psi
